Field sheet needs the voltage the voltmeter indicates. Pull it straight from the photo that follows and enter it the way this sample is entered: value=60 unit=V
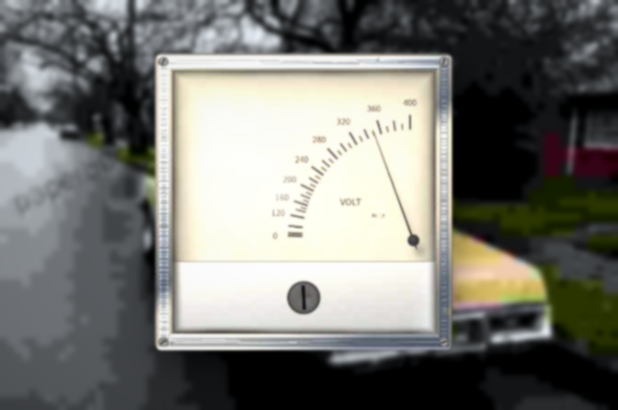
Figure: value=350 unit=V
